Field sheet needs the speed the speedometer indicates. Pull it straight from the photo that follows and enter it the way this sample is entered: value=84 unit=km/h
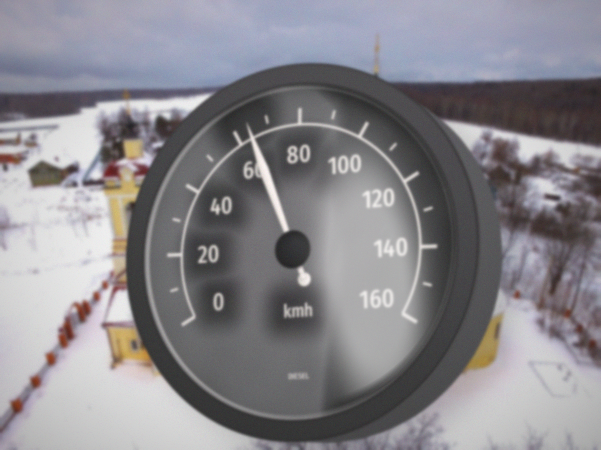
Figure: value=65 unit=km/h
